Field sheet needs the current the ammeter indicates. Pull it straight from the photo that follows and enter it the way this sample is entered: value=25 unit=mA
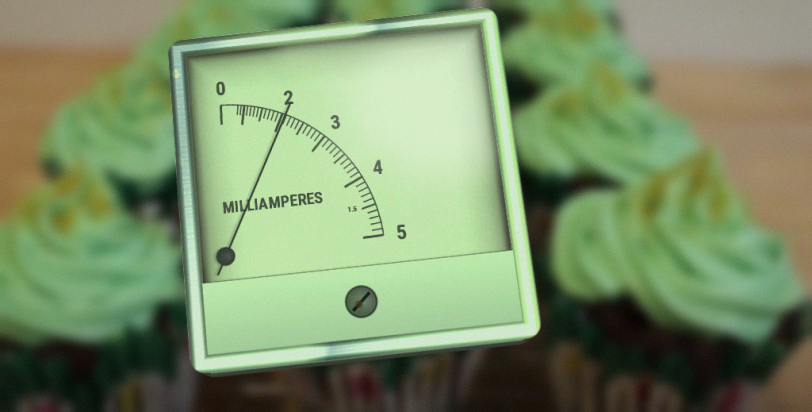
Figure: value=2.1 unit=mA
